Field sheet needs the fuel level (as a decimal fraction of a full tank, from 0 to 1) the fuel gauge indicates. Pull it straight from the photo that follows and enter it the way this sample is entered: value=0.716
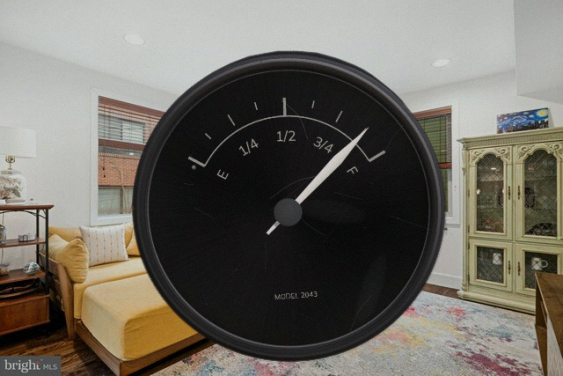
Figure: value=0.875
